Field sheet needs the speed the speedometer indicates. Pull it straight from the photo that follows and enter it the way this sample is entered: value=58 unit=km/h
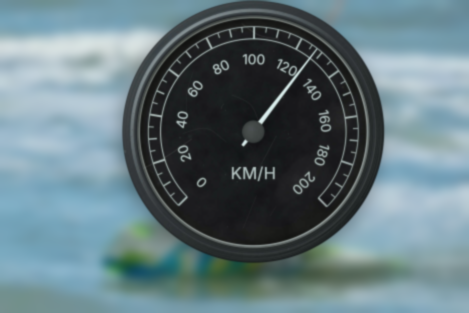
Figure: value=127.5 unit=km/h
